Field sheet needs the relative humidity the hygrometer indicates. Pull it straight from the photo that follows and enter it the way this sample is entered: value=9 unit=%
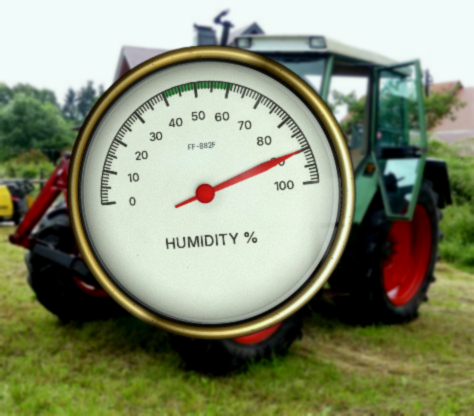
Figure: value=90 unit=%
